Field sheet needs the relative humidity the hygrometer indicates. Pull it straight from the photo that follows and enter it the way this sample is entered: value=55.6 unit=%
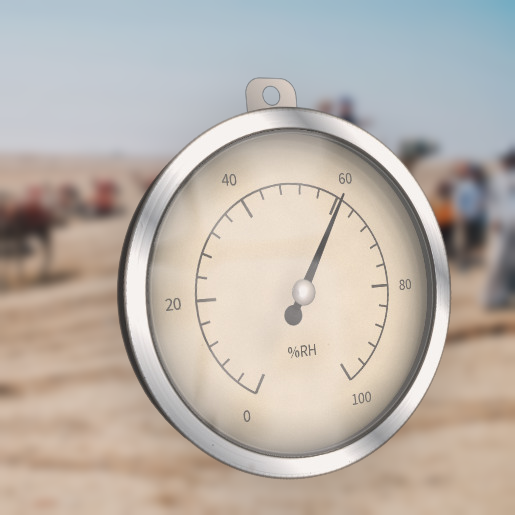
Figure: value=60 unit=%
